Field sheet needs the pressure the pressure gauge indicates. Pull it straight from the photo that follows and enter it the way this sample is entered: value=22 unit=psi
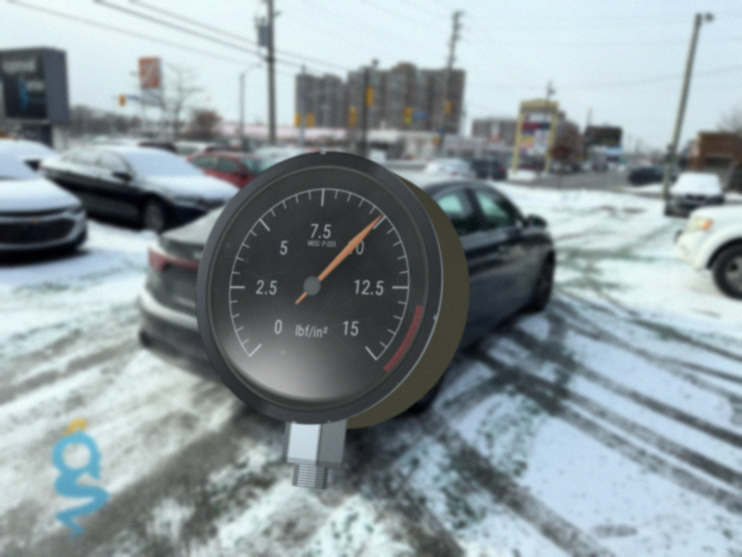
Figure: value=10 unit=psi
